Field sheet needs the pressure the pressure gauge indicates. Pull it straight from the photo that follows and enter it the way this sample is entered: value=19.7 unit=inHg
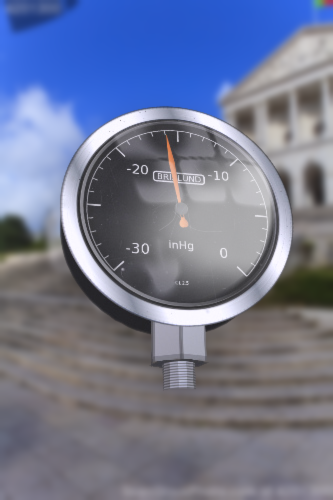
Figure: value=-16 unit=inHg
